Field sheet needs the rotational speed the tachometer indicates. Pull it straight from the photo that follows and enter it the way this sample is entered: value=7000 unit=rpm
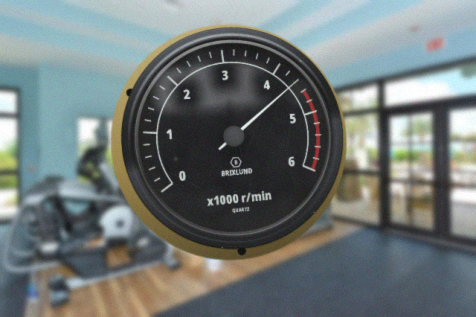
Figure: value=4400 unit=rpm
